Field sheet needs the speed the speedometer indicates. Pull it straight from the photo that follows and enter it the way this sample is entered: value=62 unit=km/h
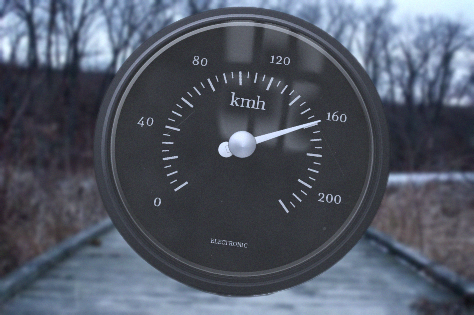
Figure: value=160 unit=km/h
